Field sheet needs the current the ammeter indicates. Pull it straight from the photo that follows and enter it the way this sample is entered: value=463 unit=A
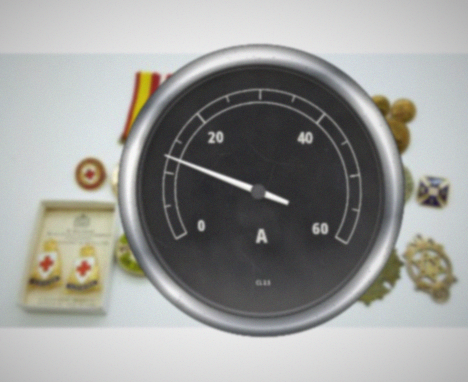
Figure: value=12.5 unit=A
